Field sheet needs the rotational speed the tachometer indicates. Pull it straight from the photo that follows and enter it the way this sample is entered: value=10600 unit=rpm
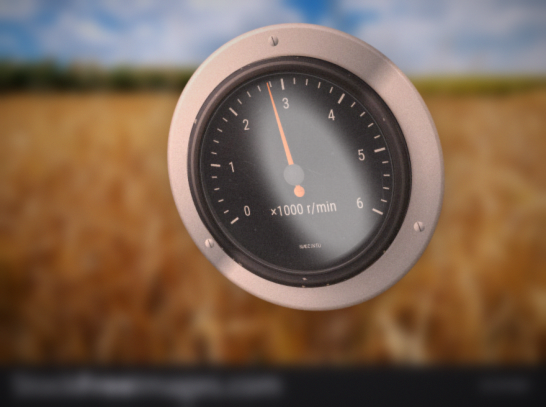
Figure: value=2800 unit=rpm
